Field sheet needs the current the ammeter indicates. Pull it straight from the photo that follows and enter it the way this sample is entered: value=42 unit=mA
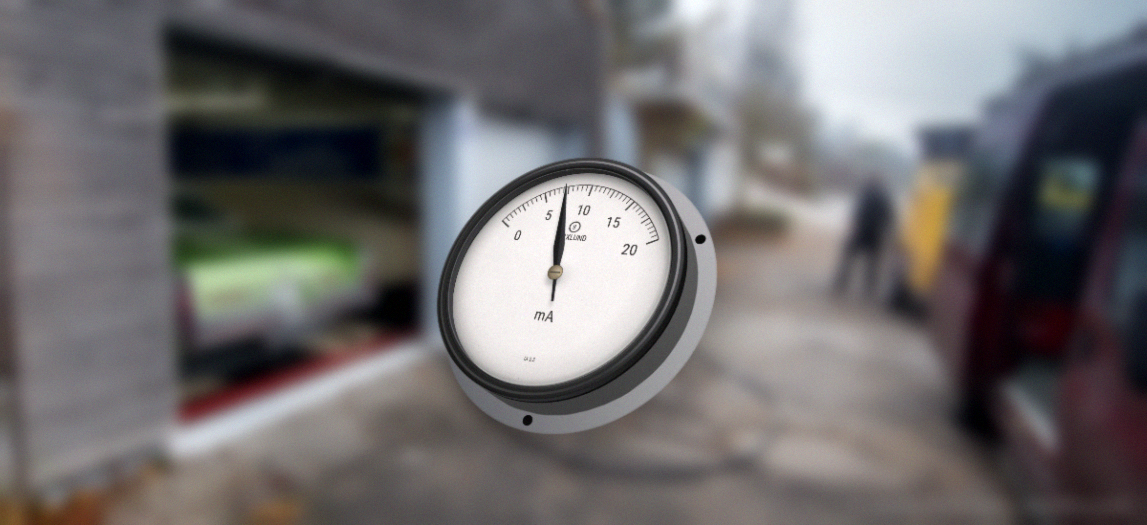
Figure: value=7.5 unit=mA
